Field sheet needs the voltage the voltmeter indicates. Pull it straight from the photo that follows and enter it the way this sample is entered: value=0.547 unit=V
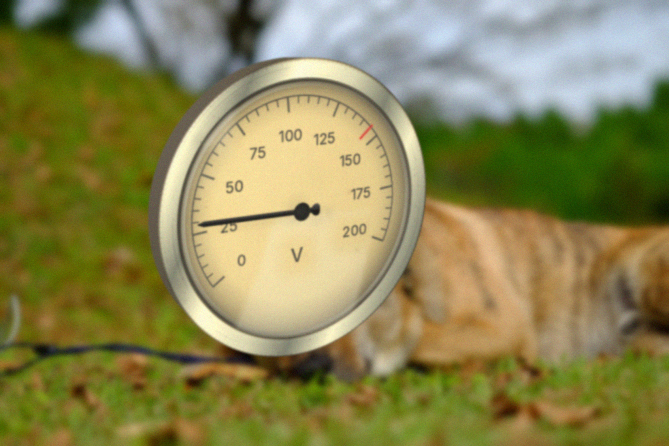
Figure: value=30 unit=V
